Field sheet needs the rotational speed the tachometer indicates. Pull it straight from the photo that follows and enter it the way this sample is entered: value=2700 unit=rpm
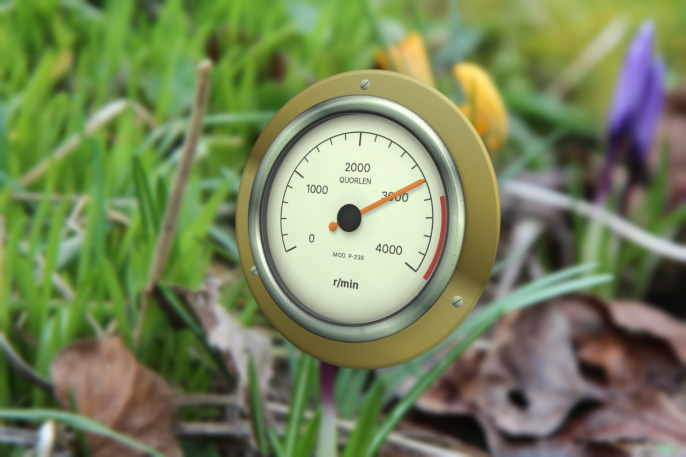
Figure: value=3000 unit=rpm
